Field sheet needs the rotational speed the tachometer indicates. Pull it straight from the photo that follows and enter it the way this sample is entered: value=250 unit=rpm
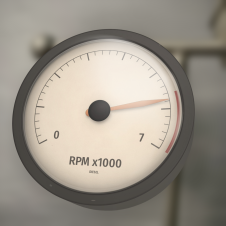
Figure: value=5800 unit=rpm
